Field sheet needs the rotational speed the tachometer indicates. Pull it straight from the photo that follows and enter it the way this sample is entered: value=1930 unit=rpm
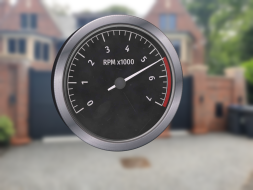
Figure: value=5400 unit=rpm
